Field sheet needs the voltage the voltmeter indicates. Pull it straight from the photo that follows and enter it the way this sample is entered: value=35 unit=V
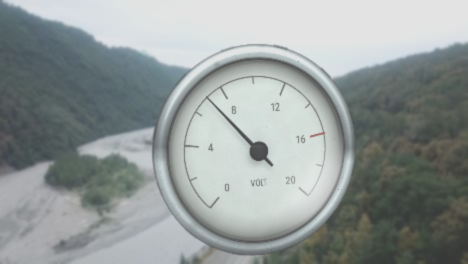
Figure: value=7 unit=V
